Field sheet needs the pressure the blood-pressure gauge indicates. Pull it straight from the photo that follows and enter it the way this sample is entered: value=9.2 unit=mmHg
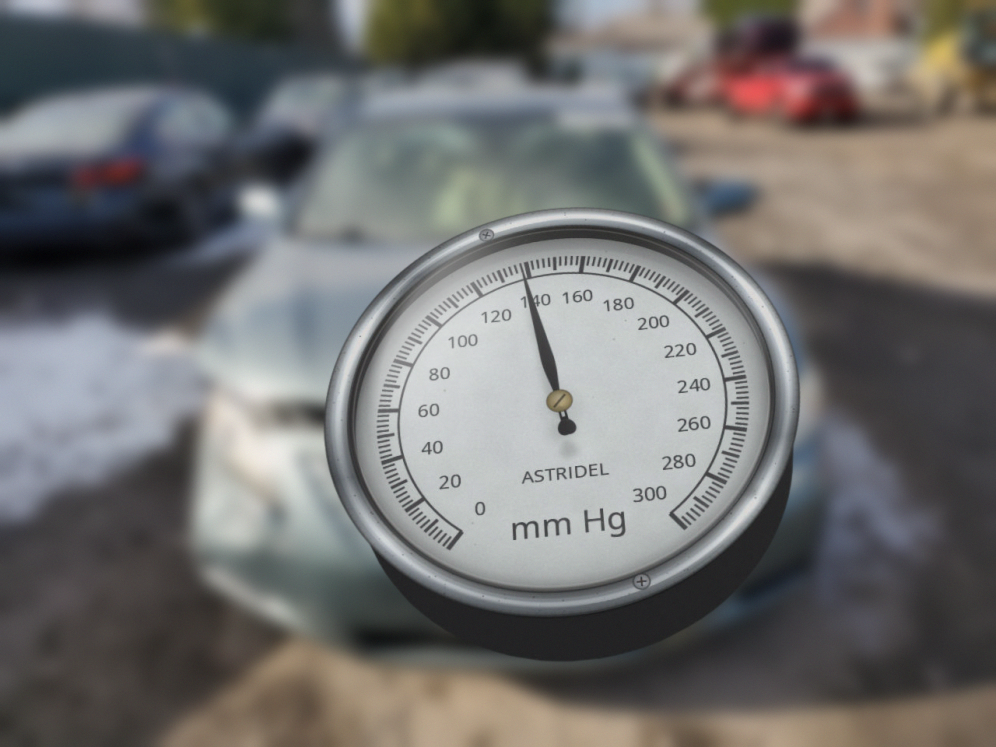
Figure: value=138 unit=mmHg
